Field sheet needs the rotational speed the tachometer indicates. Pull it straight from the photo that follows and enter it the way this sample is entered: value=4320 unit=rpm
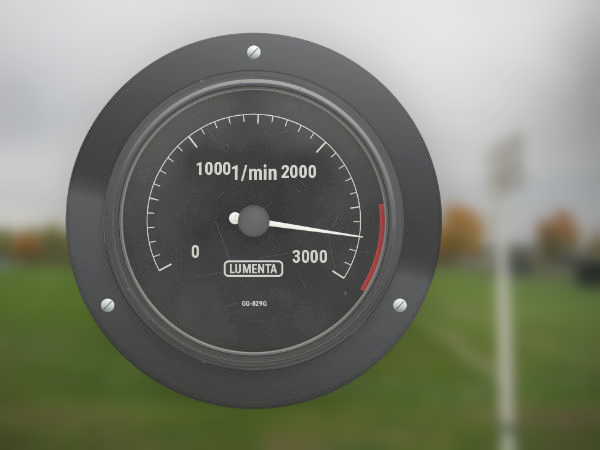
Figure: value=2700 unit=rpm
